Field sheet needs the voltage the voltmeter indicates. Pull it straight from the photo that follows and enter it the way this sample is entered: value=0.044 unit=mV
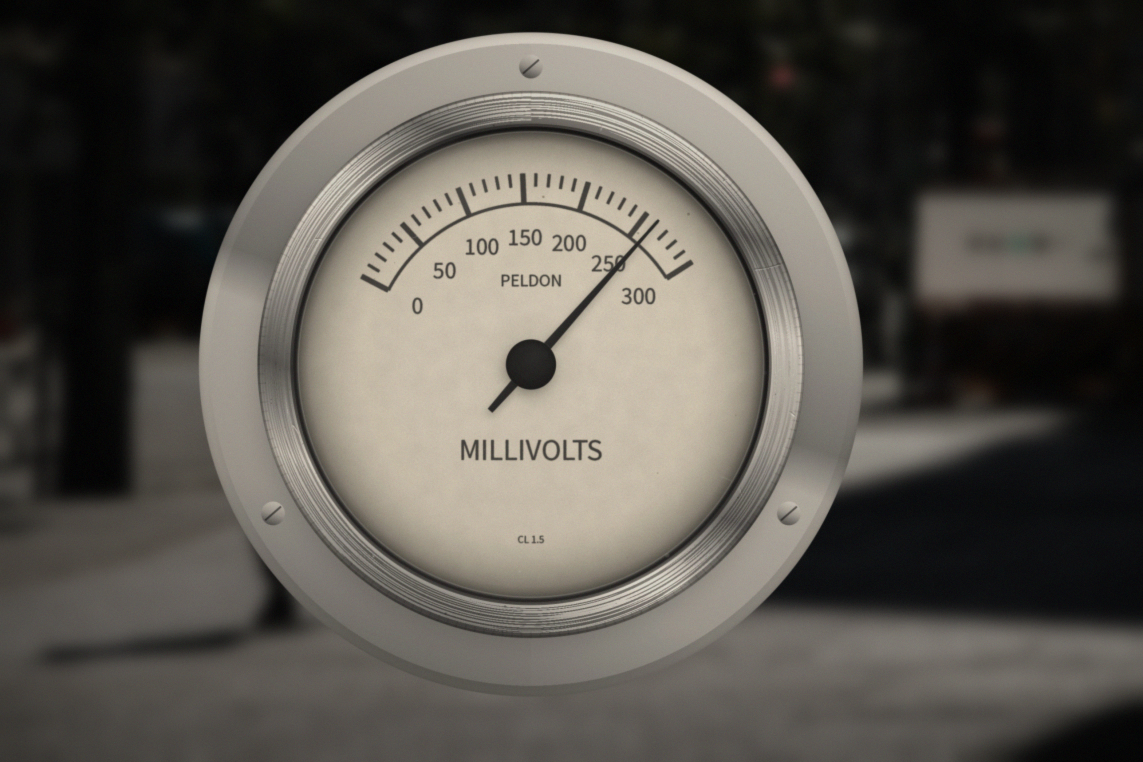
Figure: value=260 unit=mV
